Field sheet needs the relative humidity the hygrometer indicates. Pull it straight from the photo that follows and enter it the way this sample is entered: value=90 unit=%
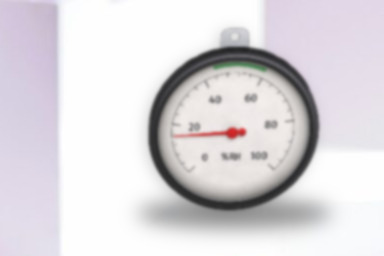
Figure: value=16 unit=%
